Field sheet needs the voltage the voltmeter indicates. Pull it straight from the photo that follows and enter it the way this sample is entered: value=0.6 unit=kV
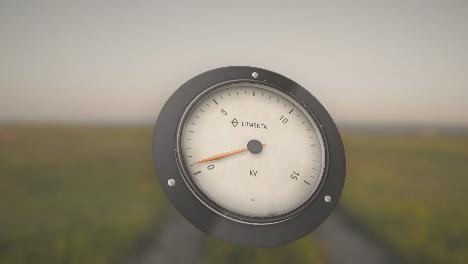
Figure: value=0.5 unit=kV
